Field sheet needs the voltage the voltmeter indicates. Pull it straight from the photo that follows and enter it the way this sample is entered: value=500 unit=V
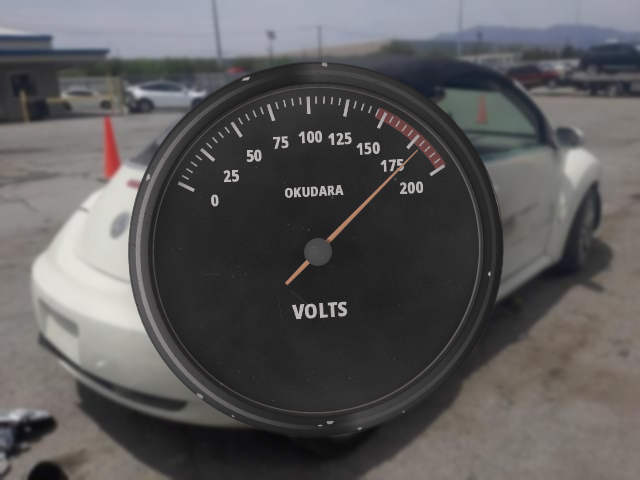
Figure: value=180 unit=V
